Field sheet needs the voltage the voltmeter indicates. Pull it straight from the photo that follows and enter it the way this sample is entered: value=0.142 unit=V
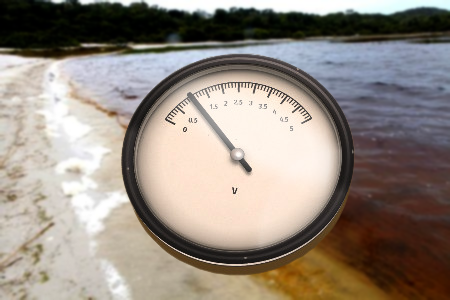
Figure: value=1 unit=V
